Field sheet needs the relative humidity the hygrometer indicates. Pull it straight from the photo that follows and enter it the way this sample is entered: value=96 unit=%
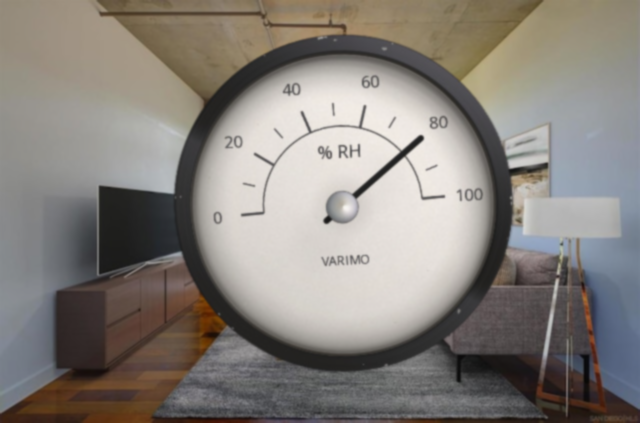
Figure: value=80 unit=%
